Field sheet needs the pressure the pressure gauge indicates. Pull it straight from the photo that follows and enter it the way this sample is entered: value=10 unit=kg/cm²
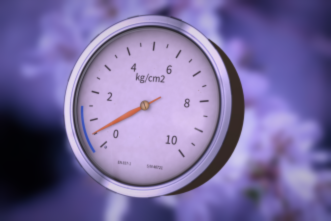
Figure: value=0.5 unit=kg/cm²
